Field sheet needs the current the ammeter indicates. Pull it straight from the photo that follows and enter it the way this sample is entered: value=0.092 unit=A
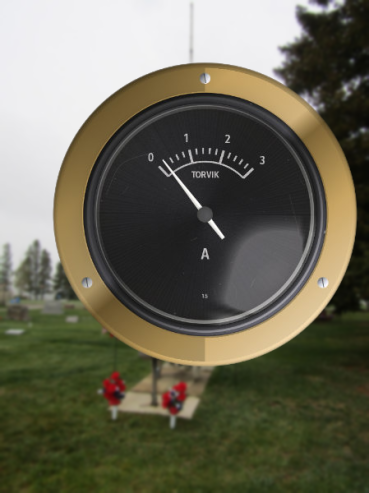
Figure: value=0.2 unit=A
